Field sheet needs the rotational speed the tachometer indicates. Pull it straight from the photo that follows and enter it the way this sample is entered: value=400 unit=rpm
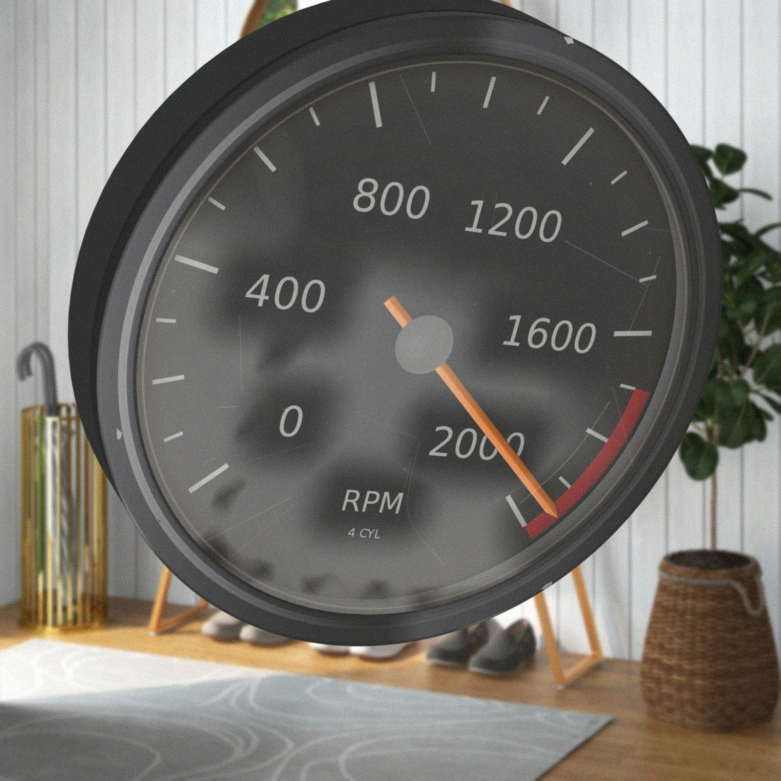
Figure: value=1950 unit=rpm
